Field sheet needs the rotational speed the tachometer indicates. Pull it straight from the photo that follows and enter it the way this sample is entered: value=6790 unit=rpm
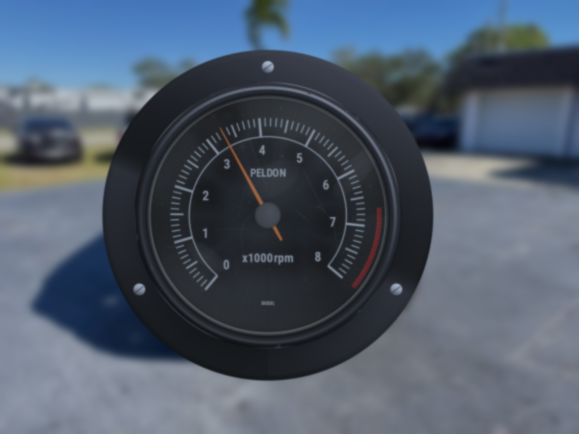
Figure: value=3300 unit=rpm
